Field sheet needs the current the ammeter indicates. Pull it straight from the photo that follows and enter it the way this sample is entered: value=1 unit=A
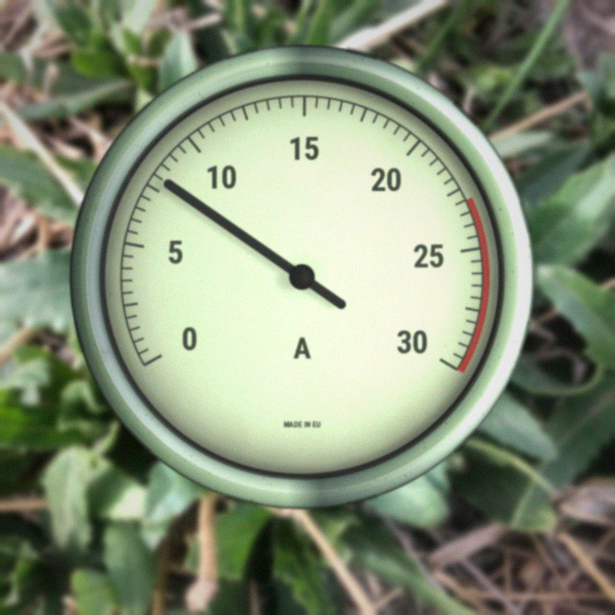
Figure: value=8 unit=A
